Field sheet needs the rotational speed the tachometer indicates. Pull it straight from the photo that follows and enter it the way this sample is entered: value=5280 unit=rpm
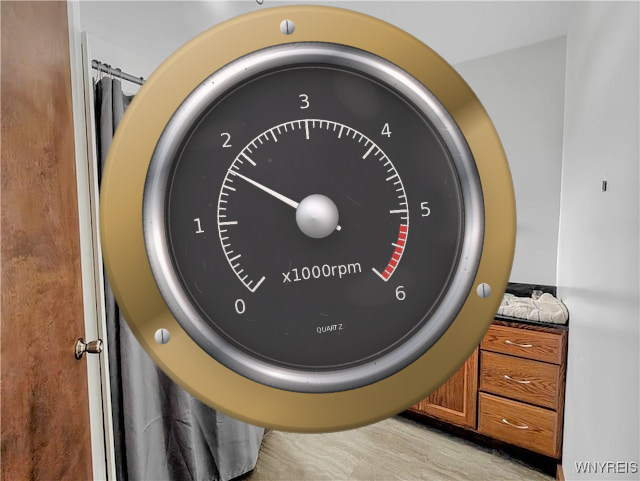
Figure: value=1700 unit=rpm
